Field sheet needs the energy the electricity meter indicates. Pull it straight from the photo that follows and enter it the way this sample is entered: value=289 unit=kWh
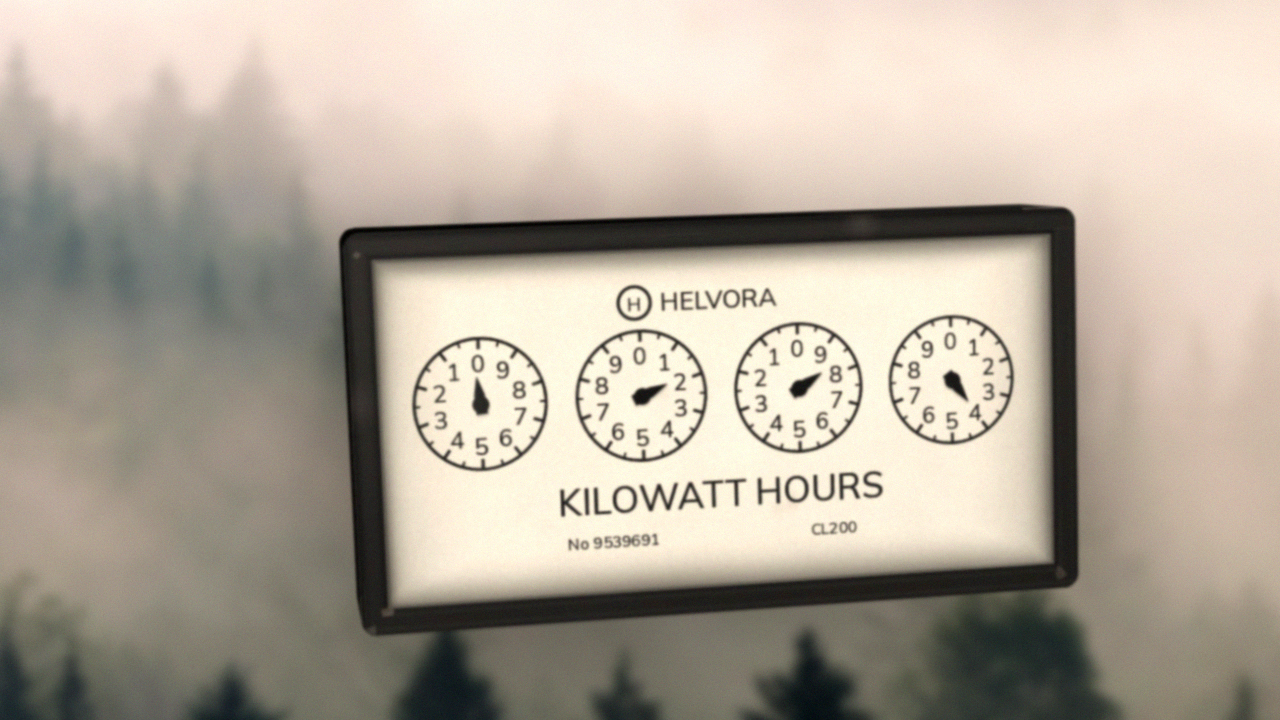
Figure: value=184 unit=kWh
